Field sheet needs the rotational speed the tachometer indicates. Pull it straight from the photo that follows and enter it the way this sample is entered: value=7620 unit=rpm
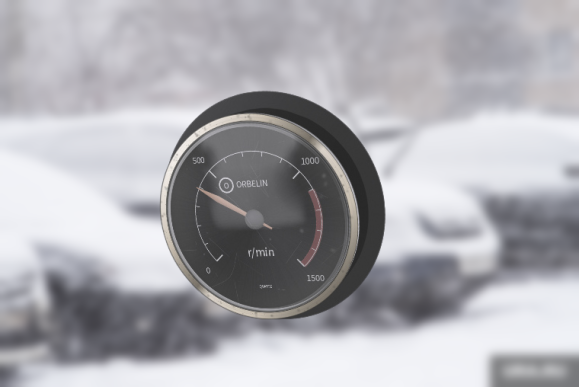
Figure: value=400 unit=rpm
